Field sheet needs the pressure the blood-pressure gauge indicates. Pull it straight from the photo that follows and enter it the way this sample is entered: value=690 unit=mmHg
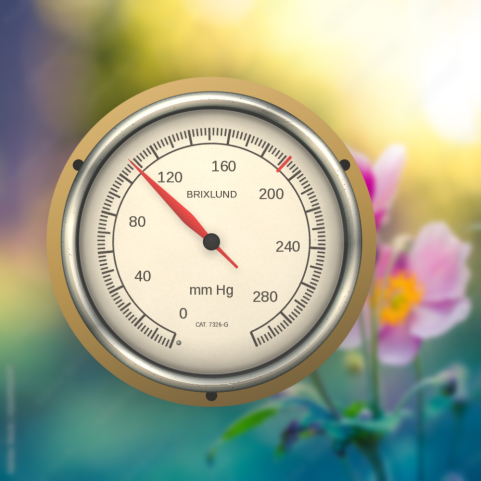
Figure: value=108 unit=mmHg
